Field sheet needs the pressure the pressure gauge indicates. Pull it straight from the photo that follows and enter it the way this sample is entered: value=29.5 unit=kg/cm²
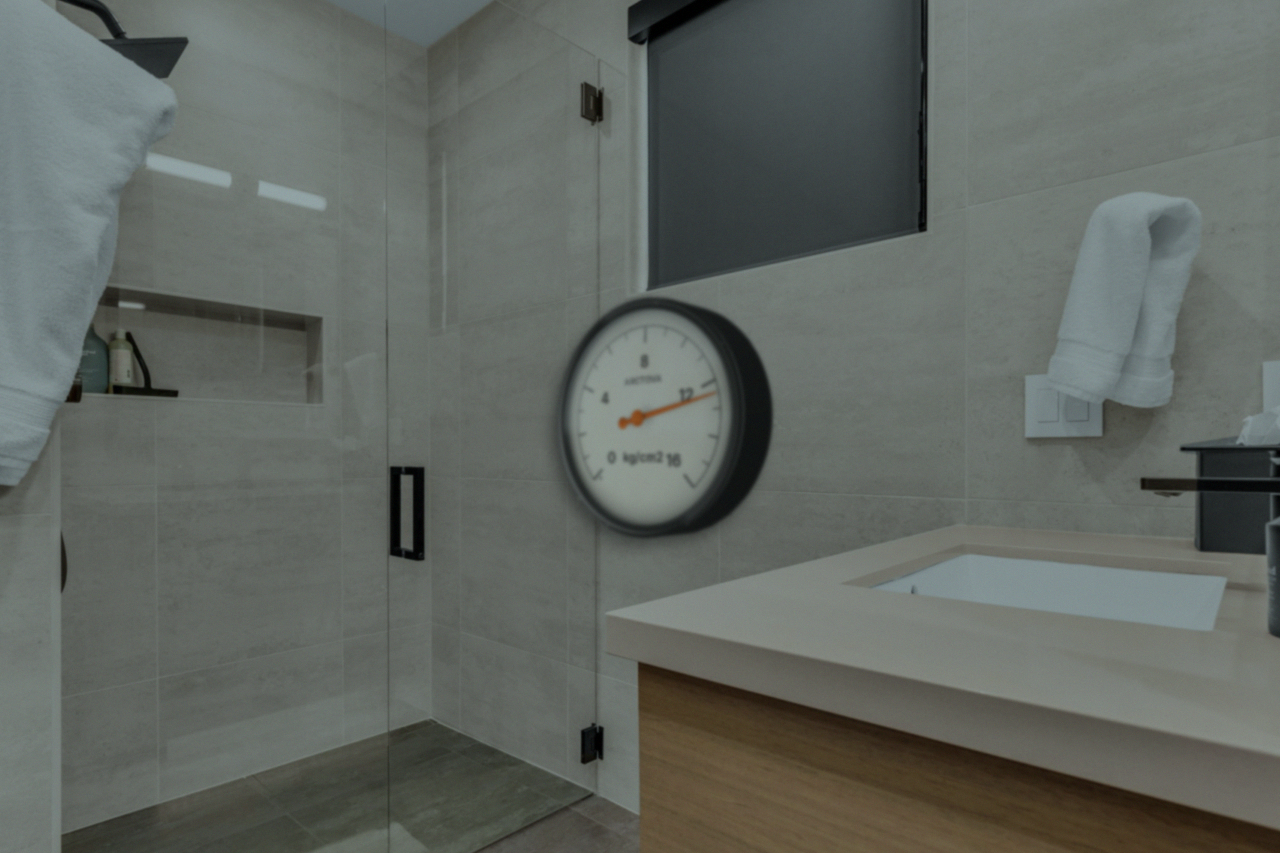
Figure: value=12.5 unit=kg/cm²
